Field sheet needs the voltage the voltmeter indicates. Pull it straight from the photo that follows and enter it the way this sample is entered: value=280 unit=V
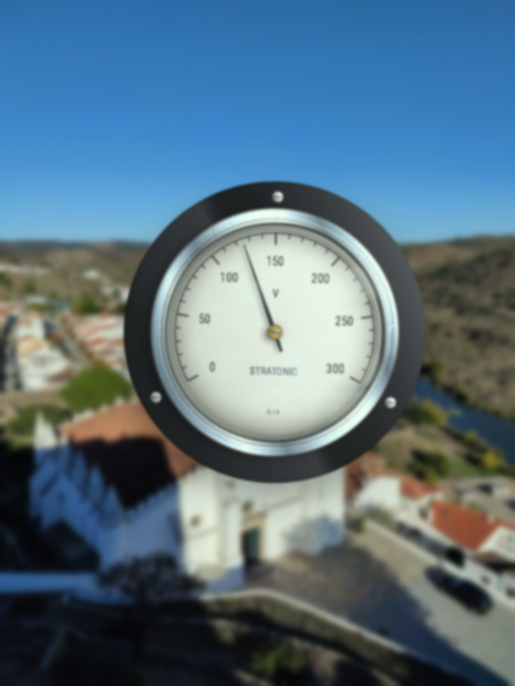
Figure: value=125 unit=V
